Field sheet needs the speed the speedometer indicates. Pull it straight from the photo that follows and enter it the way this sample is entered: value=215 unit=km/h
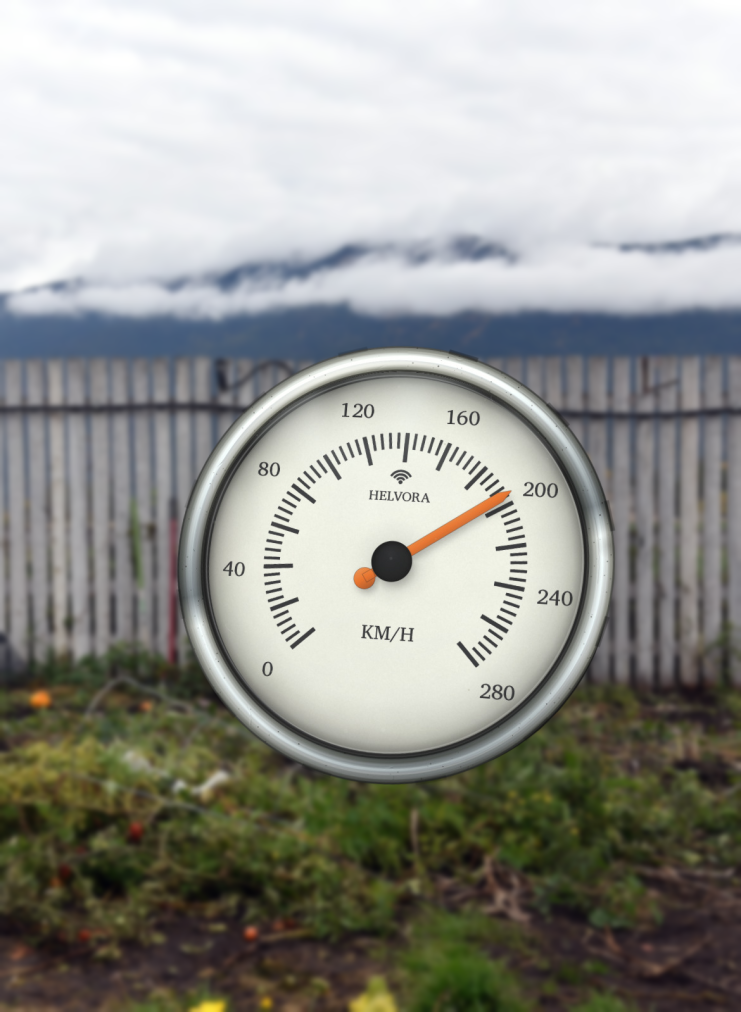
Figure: value=196 unit=km/h
